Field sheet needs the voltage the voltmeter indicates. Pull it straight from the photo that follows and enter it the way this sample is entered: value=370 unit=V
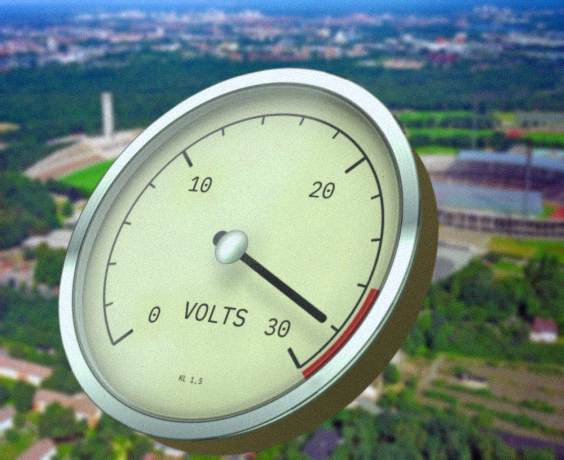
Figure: value=28 unit=V
